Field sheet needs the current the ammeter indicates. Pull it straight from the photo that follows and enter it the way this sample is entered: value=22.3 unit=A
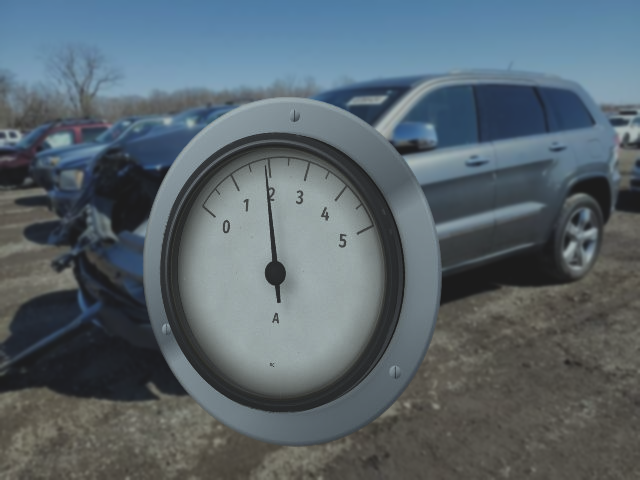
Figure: value=2 unit=A
